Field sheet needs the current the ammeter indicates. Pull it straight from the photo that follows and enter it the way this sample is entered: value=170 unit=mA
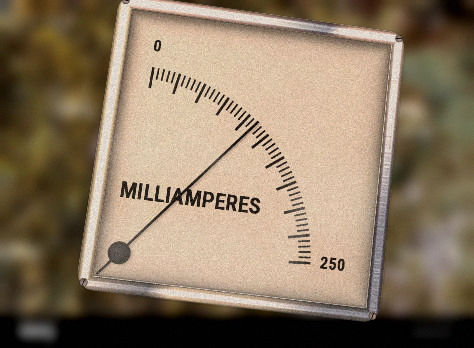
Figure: value=110 unit=mA
